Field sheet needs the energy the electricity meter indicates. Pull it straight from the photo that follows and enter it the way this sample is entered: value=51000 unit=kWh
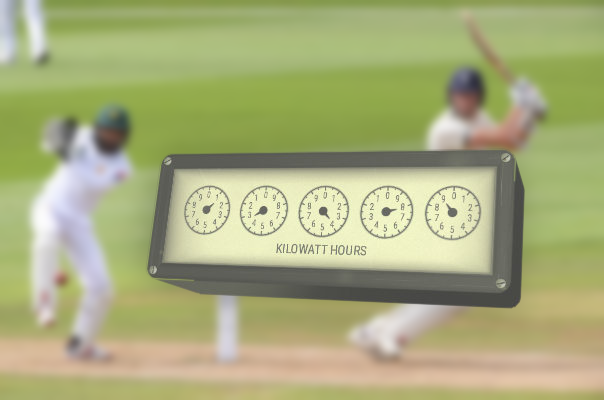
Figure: value=13379 unit=kWh
